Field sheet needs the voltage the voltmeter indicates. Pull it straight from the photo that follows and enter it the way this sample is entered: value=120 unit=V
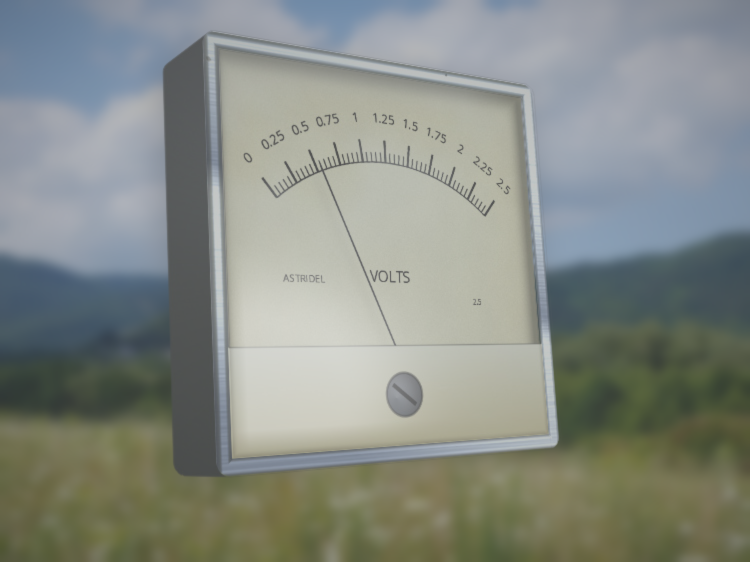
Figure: value=0.5 unit=V
